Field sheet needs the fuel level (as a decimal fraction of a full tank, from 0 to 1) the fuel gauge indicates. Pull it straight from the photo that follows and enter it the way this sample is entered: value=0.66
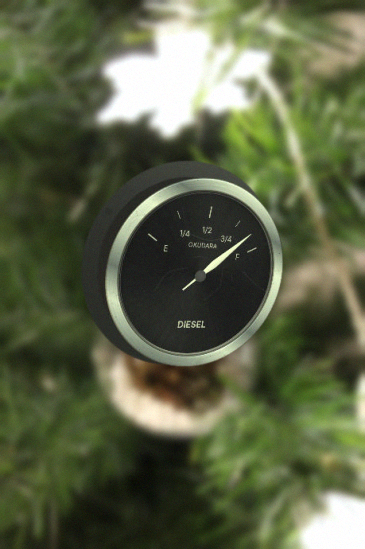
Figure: value=0.875
